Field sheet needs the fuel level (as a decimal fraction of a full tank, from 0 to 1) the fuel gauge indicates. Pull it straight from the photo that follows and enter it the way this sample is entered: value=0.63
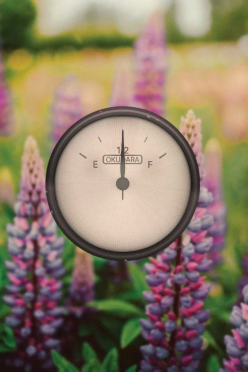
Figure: value=0.5
